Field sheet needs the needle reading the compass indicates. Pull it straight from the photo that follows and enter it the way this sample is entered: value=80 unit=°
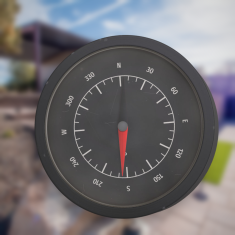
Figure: value=185 unit=°
